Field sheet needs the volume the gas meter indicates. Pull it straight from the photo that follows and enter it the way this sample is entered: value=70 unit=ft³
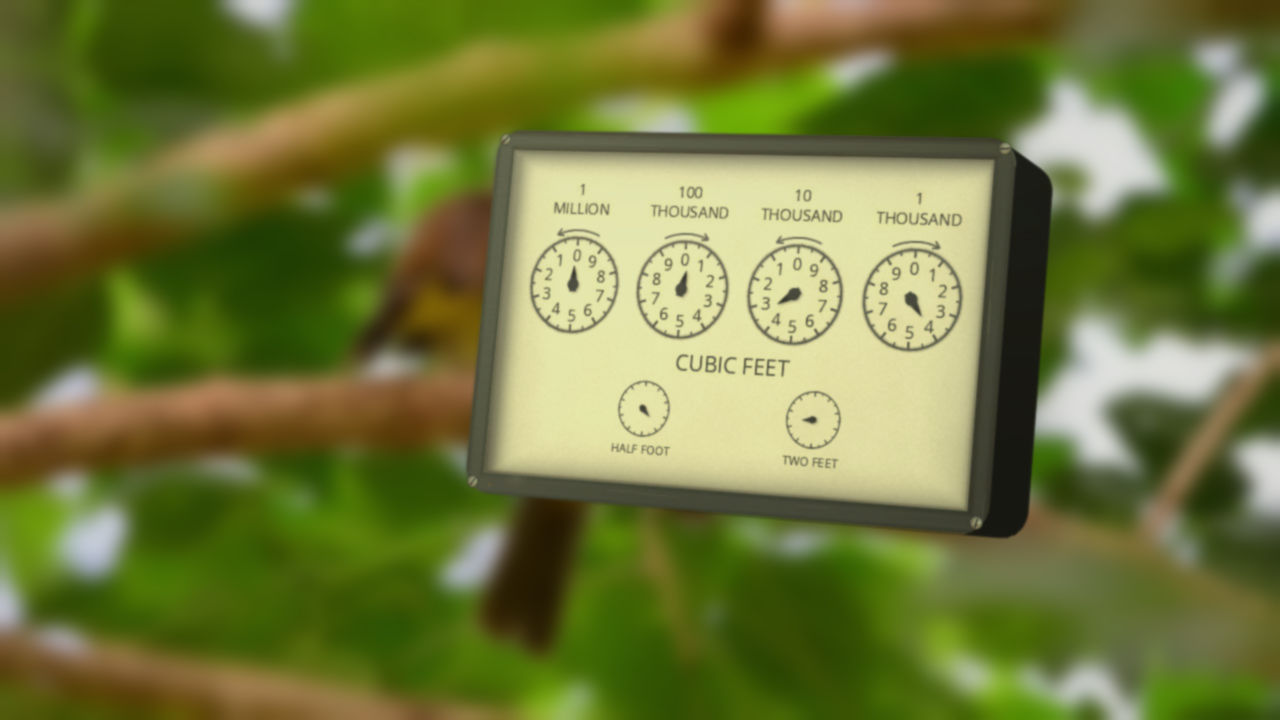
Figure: value=3400 unit=ft³
